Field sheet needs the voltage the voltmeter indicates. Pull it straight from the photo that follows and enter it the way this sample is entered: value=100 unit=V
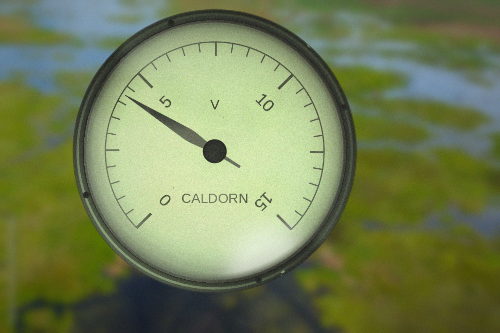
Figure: value=4.25 unit=V
